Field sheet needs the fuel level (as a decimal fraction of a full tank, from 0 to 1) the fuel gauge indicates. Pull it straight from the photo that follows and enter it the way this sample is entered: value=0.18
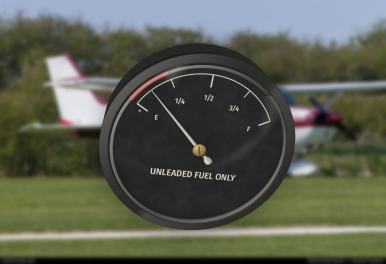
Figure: value=0.125
